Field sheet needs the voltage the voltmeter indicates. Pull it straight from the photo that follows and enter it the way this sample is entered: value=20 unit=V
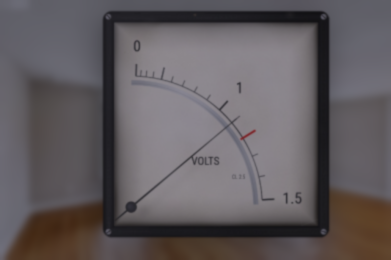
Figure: value=1.1 unit=V
